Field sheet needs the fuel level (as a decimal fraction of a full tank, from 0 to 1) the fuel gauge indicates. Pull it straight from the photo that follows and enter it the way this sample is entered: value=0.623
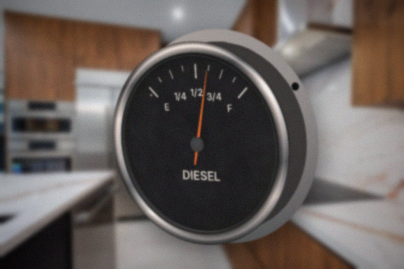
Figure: value=0.625
